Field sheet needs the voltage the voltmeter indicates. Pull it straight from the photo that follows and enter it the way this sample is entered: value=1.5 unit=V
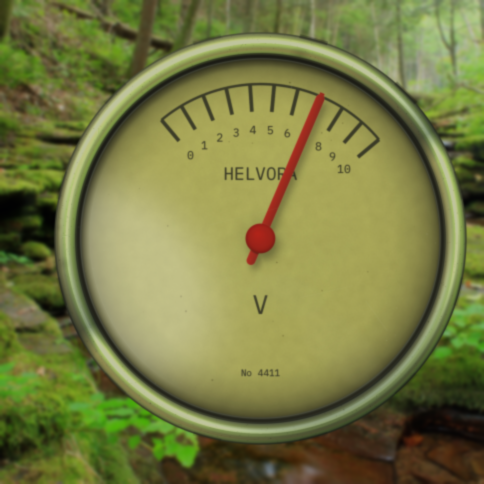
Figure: value=7 unit=V
